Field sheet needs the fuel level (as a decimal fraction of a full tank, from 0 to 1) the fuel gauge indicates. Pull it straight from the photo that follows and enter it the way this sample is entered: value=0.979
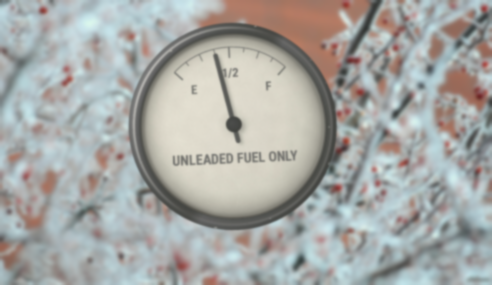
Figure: value=0.375
